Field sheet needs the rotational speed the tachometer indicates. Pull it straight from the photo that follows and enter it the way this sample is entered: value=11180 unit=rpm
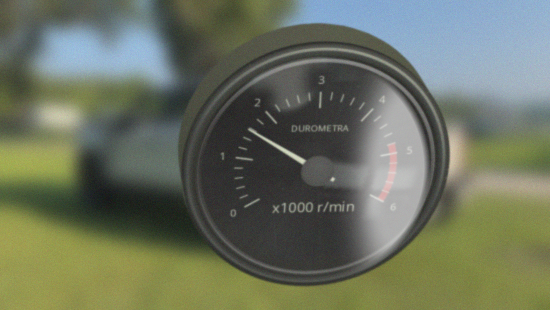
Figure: value=1600 unit=rpm
